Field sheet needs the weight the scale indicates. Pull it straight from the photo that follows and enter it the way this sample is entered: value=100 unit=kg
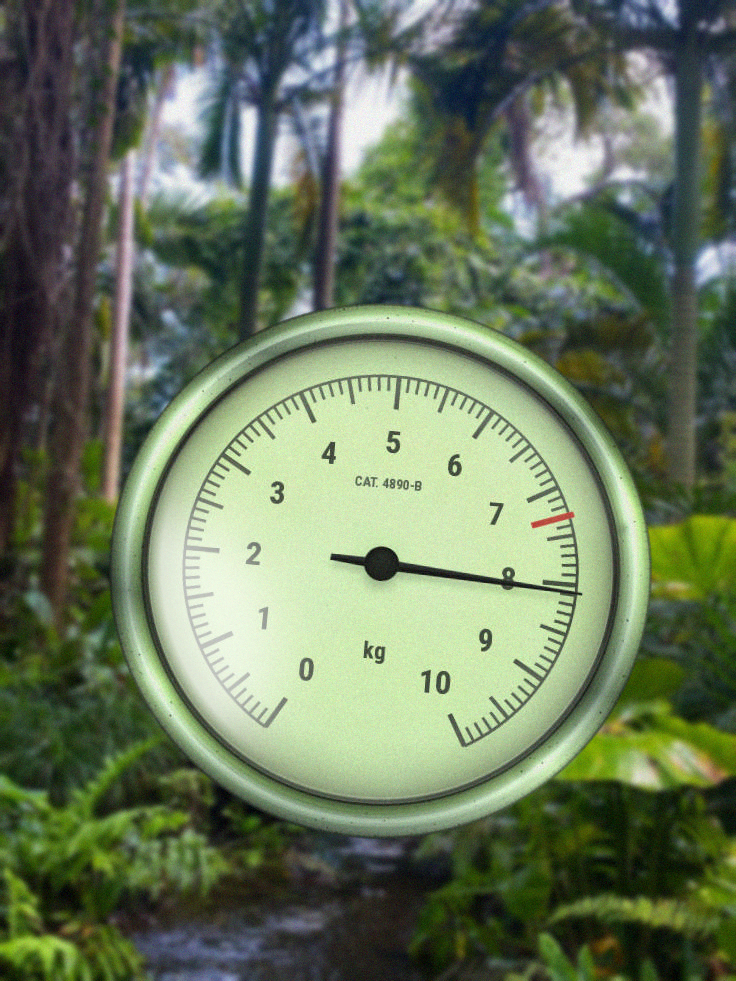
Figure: value=8.1 unit=kg
